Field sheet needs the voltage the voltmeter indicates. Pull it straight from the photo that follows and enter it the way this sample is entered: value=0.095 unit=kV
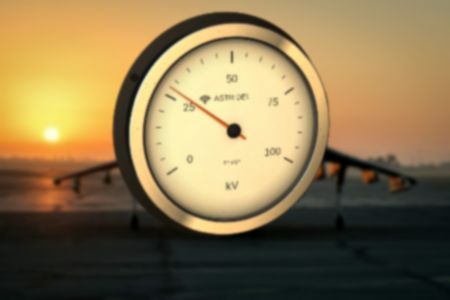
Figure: value=27.5 unit=kV
